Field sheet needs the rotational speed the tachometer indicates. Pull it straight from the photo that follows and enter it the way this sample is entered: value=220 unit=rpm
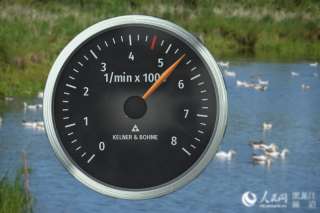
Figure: value=5400 unit=rpm
